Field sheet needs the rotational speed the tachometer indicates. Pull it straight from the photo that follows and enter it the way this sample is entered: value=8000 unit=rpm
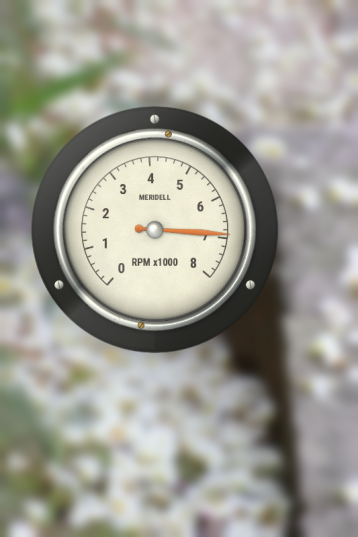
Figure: value=6900 unit=rpm
